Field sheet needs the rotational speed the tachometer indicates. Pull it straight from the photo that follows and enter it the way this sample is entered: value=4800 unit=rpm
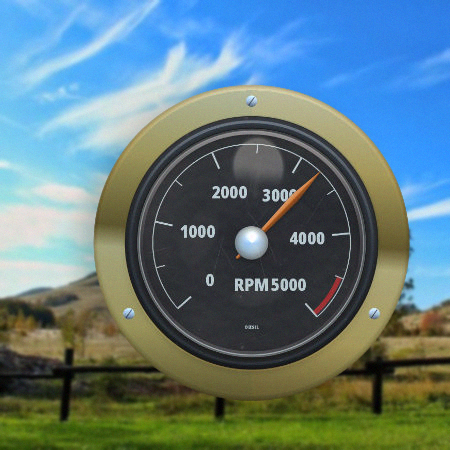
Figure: value=3250 unit=rpm
